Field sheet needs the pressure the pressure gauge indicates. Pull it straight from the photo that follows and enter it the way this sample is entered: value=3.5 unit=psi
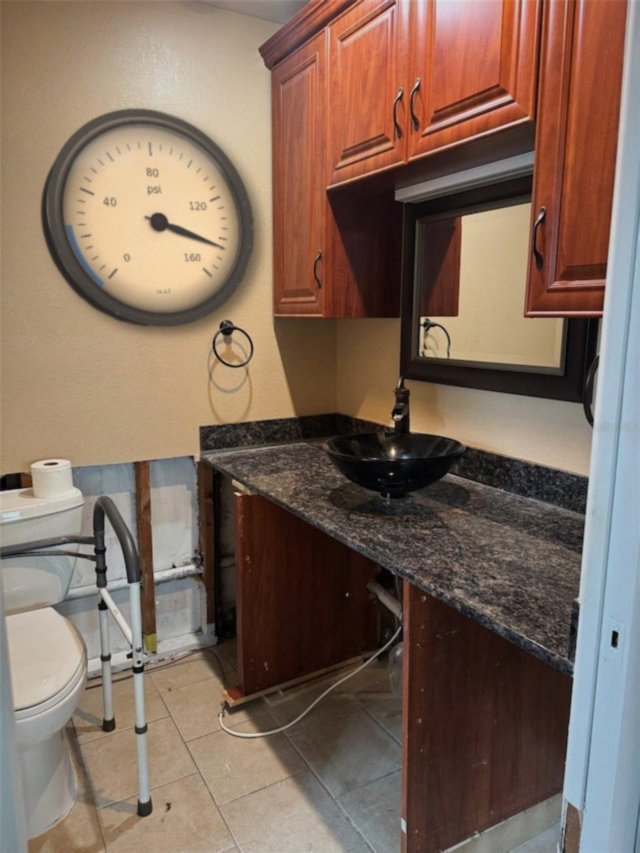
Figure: value=145 unit=psi
